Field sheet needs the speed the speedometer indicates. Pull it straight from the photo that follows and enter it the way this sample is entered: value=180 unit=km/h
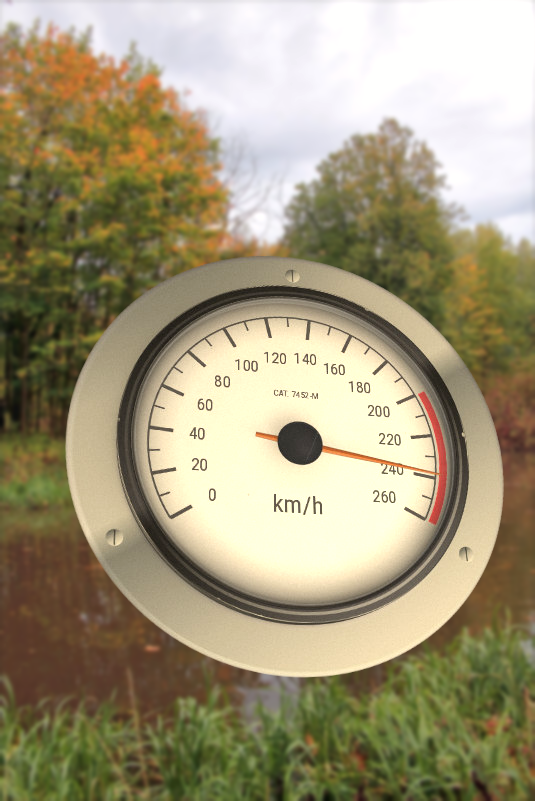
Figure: value=240 unit=km/h
